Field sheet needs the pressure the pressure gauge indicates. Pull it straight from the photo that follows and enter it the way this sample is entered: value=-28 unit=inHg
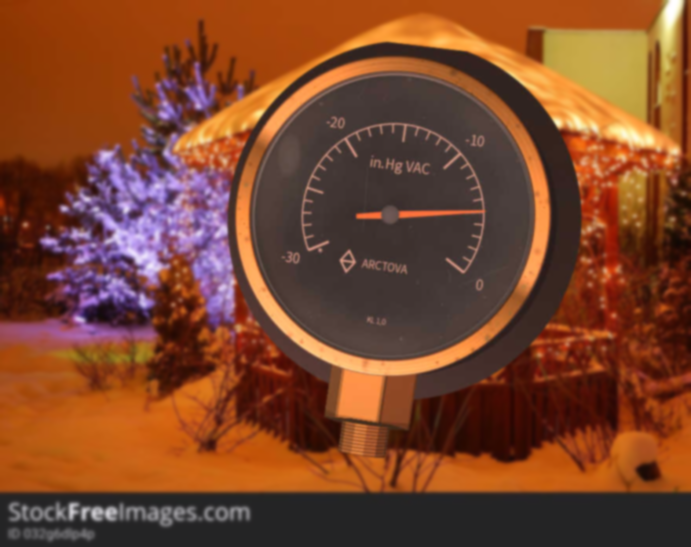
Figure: value=-5 unit=inHg
